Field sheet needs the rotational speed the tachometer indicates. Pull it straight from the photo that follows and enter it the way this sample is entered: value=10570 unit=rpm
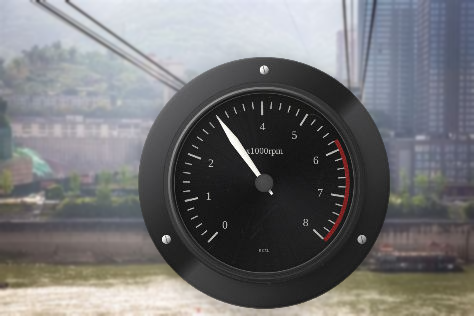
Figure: value=3000 unit=rpm
